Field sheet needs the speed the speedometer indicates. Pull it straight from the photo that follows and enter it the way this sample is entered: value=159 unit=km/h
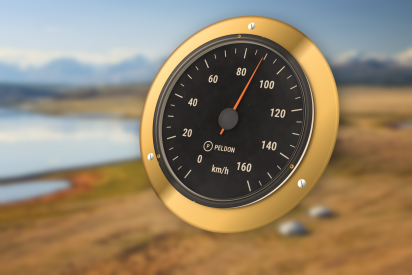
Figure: value=90 unit=km/h
